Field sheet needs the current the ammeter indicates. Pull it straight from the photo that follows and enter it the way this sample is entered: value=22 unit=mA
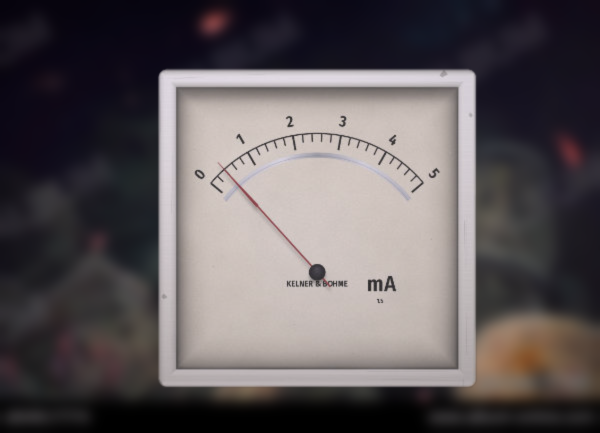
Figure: value=0.4 unit=mA
